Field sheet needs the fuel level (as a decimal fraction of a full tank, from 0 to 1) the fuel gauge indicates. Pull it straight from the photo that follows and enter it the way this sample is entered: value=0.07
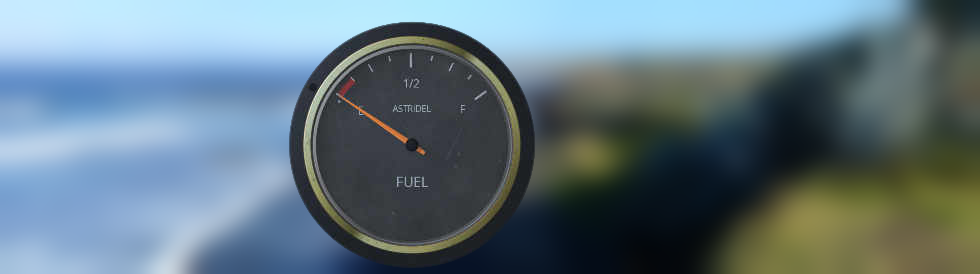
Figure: value=0
